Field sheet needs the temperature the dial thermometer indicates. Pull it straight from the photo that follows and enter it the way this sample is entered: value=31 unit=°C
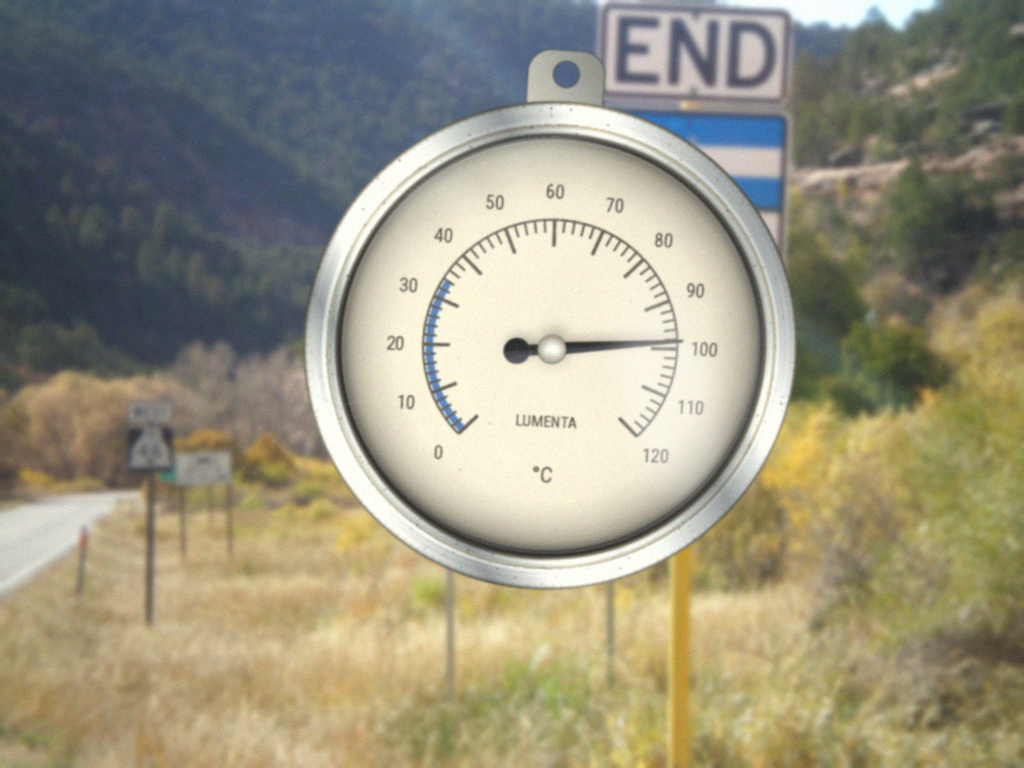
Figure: value=98 unit=°C
